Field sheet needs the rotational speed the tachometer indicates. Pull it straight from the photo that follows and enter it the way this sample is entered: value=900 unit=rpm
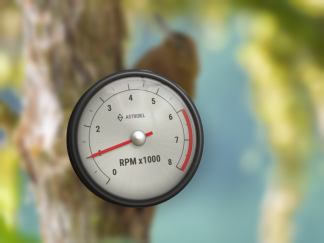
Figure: value=1000 unit=rpm
